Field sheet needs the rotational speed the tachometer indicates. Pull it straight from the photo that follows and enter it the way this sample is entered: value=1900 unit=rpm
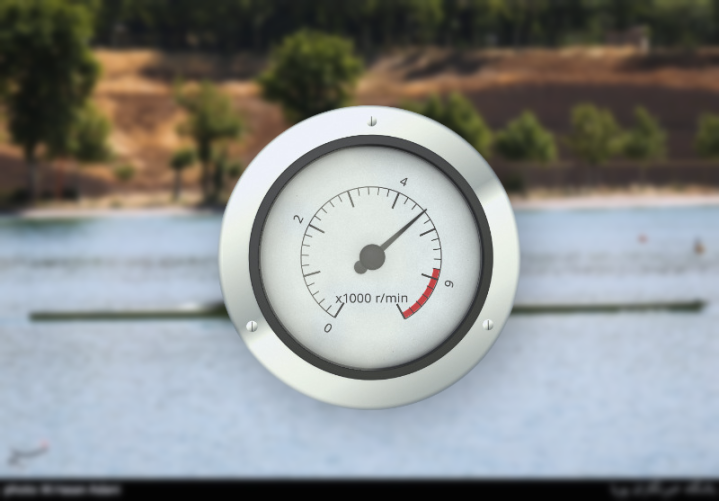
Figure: value=4600 unit=rpm
